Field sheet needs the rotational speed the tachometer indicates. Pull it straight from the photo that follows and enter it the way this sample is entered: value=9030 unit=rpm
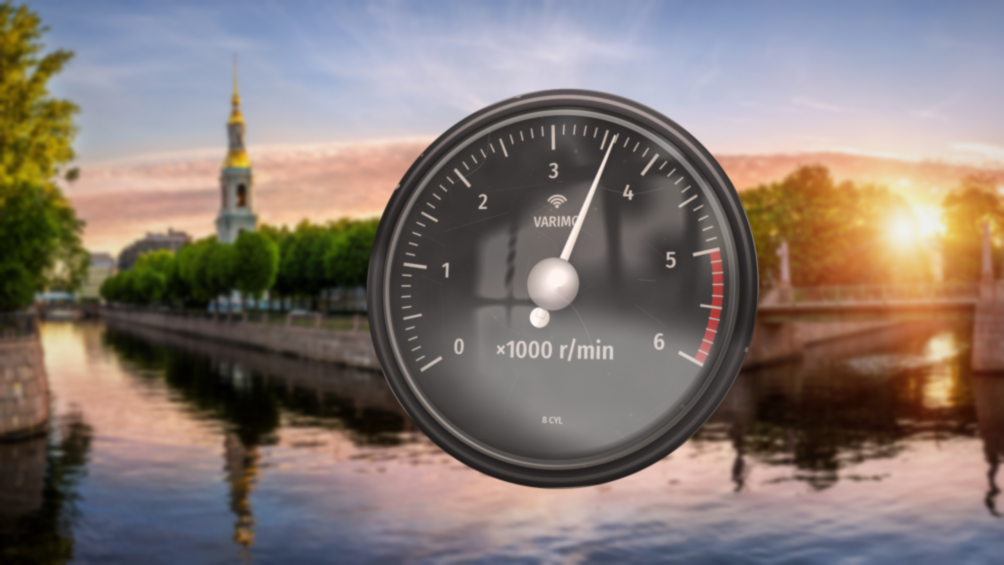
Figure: value=3600 unit=rpm
